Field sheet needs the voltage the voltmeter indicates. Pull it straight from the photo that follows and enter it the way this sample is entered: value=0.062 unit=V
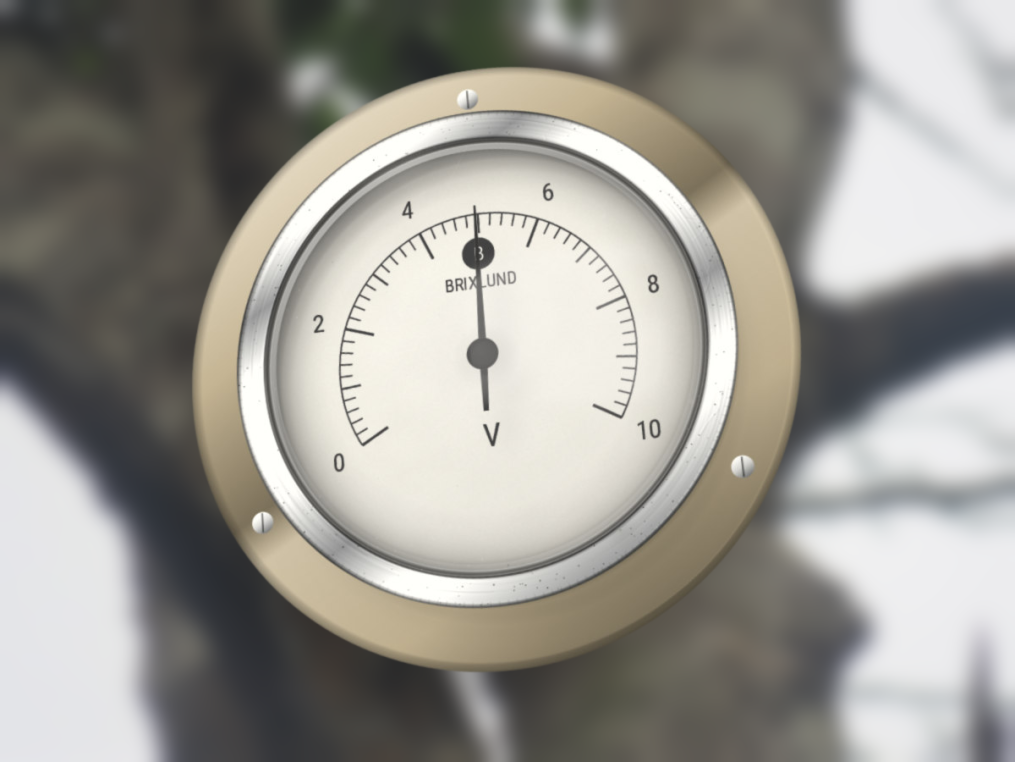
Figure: value=5 unit=V
